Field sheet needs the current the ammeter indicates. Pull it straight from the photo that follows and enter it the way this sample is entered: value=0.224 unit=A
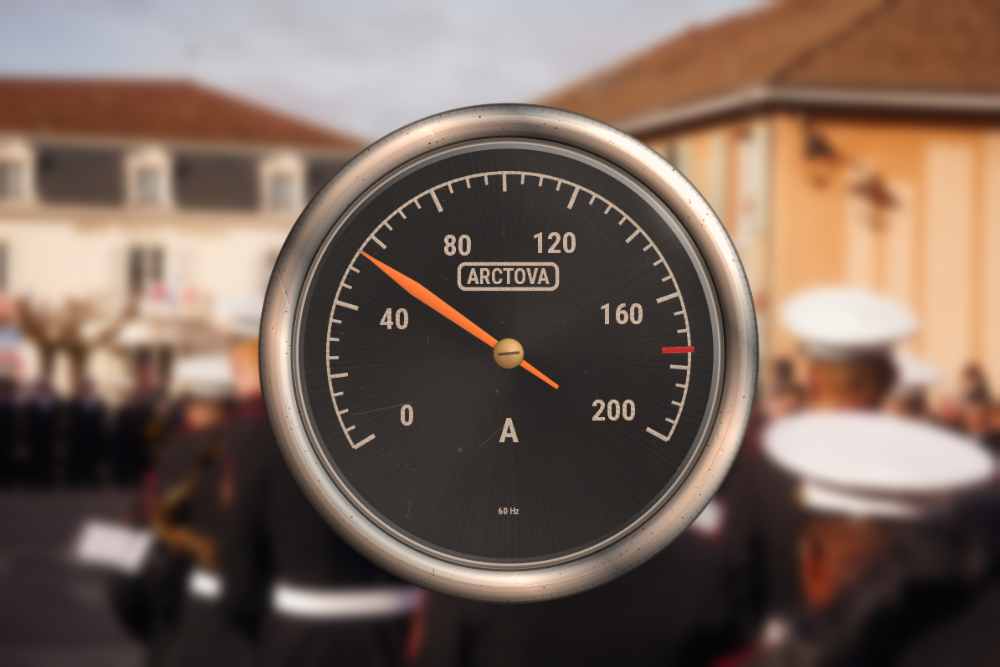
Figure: value=55 unit=A
